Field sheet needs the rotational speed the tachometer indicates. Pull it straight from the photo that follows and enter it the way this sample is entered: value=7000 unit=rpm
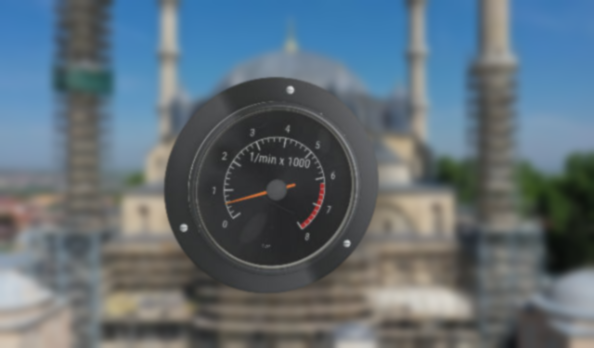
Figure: value=600 unit=rpm
